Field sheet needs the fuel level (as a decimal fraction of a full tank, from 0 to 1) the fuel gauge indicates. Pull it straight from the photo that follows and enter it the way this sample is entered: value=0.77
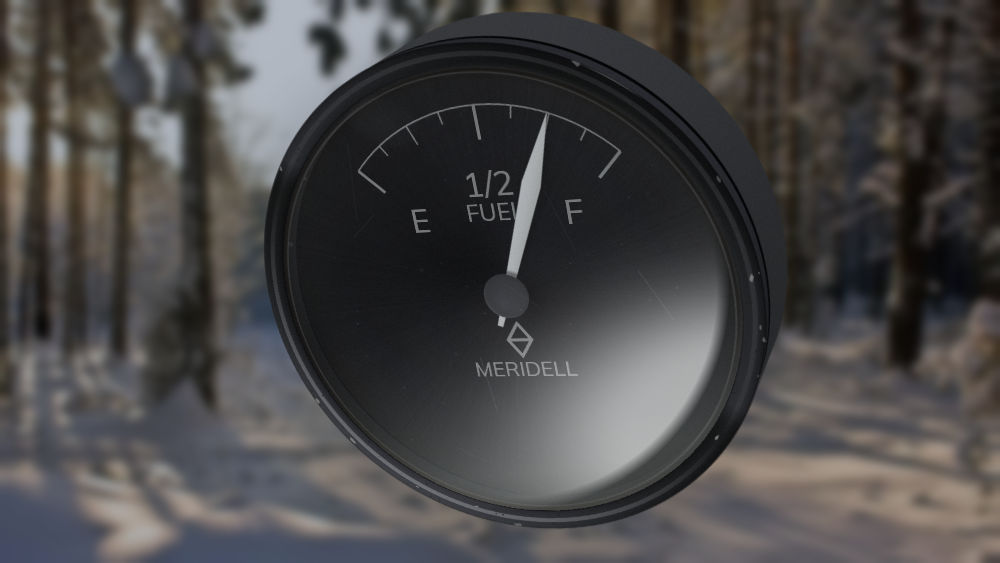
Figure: value=0.75
